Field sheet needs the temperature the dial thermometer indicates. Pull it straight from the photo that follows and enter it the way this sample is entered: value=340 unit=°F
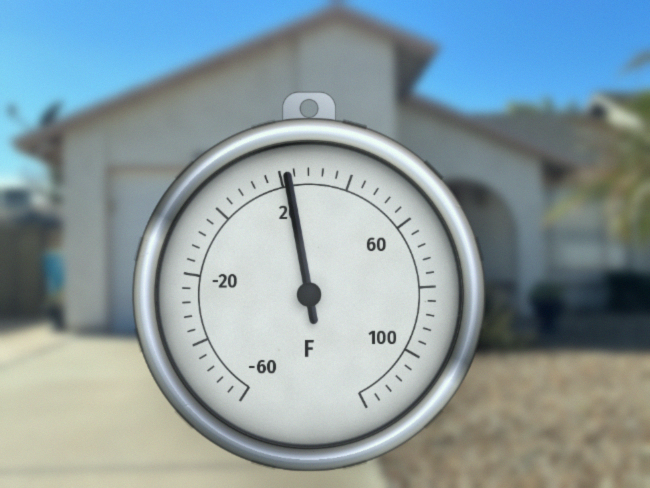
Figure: value=22 unit=°F
